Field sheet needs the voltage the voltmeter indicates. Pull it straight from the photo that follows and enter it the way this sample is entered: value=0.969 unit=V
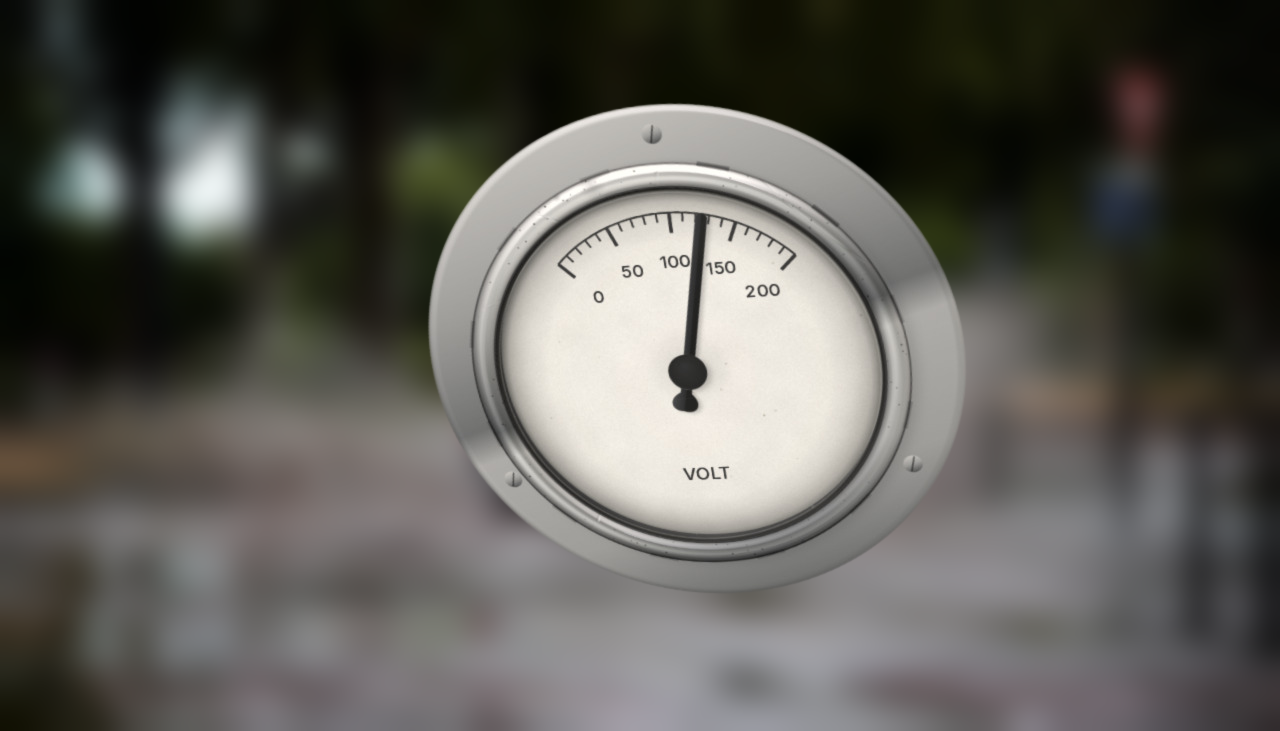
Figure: value=125 unit=V
